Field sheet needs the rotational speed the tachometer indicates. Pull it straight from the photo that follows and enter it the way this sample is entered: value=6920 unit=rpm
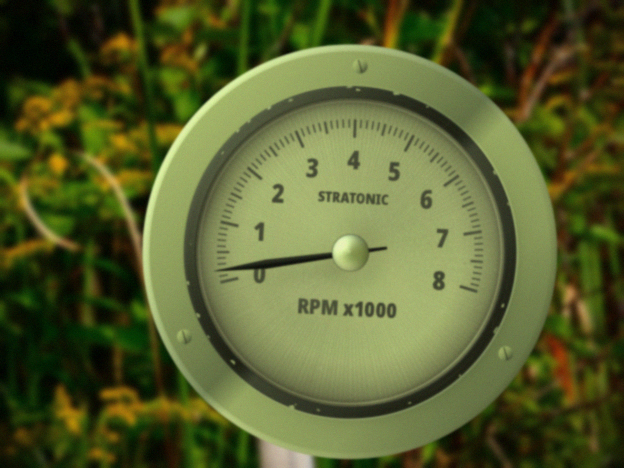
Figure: value=200 unit=rpm
